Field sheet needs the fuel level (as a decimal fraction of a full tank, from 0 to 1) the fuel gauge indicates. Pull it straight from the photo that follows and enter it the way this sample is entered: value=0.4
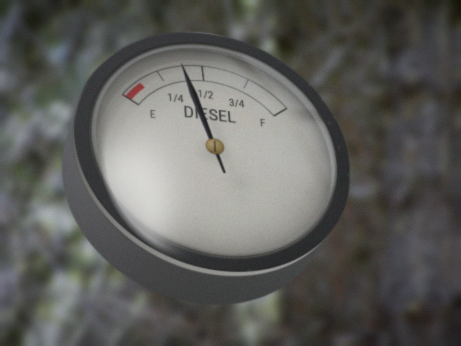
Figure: value=0.375
